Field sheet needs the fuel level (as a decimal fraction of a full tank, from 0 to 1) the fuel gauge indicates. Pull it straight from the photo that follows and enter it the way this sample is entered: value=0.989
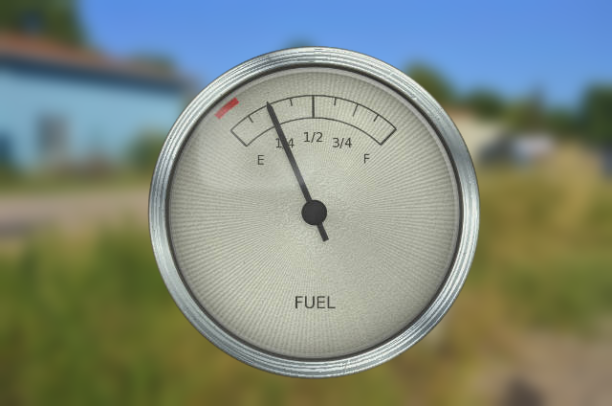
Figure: value=0.25
